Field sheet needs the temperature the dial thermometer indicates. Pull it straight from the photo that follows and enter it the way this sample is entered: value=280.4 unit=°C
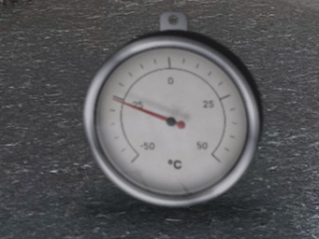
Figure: value=-25 unit=°C
